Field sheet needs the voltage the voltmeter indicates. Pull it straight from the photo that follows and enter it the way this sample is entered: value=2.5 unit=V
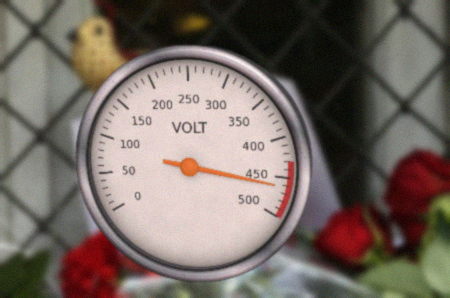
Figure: value=460 unit=V
